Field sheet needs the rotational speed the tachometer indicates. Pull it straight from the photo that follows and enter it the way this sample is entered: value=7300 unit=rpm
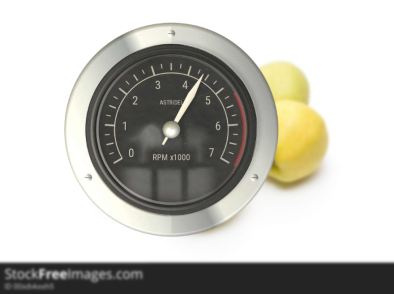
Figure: value=4375 unit=rpm
